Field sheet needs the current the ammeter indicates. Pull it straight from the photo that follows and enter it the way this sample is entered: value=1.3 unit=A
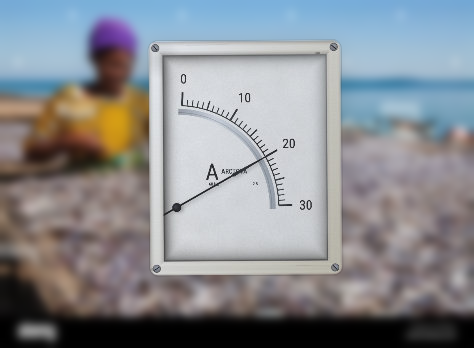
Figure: value=20 unit=A
